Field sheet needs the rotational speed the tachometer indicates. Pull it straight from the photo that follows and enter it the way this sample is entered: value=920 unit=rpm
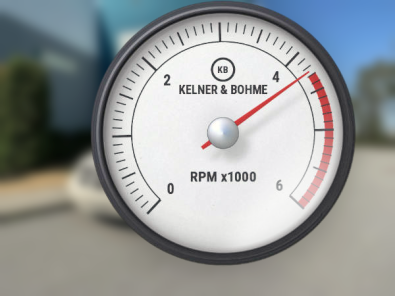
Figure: value=4250 unit=rpm
